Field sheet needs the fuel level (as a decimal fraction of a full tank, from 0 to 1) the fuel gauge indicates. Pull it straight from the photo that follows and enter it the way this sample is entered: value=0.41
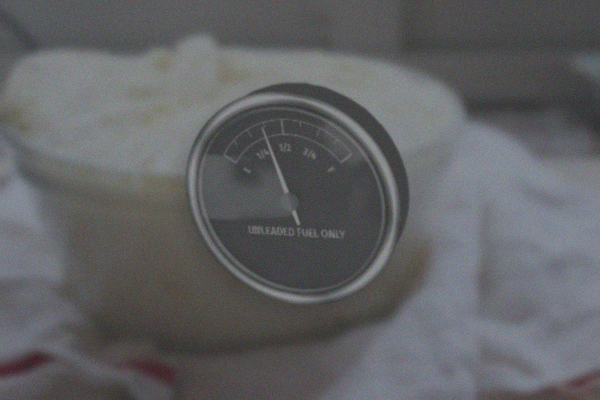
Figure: value=0.375
